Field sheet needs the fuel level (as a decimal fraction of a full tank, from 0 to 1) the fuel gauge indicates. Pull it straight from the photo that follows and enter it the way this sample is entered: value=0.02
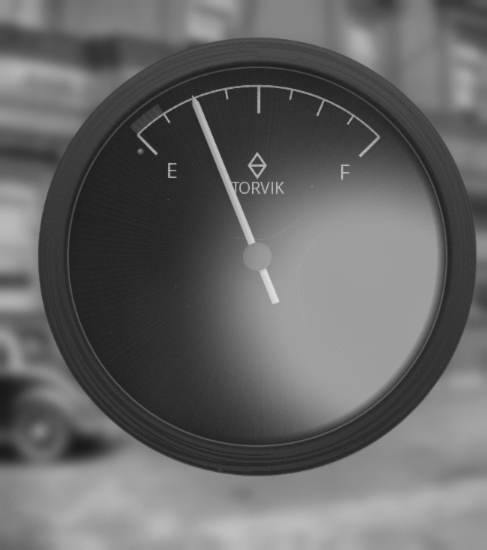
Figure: value=0.25
